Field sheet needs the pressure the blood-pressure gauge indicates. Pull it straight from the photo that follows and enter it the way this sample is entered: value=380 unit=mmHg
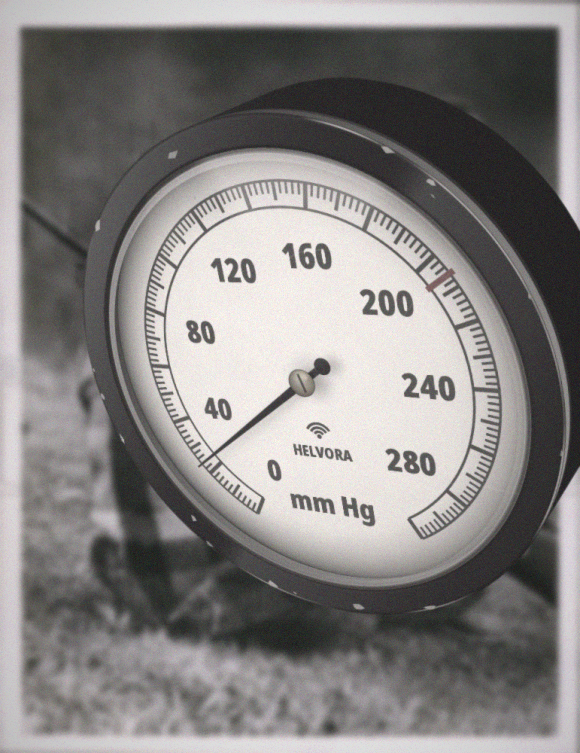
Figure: value=24 unit=mmHg
